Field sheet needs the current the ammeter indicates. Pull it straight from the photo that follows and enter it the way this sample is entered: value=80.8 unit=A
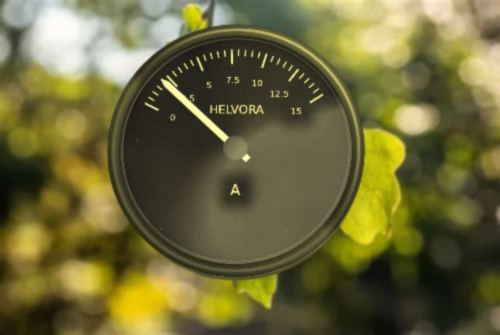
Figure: value=2 unit=A
